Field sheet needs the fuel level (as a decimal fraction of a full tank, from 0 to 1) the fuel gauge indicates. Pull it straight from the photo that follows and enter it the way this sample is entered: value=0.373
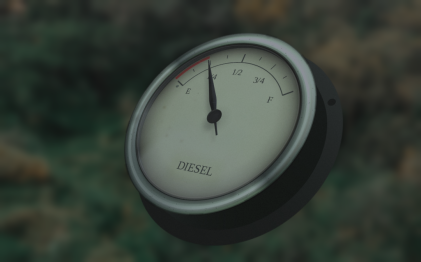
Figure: value=0.25
